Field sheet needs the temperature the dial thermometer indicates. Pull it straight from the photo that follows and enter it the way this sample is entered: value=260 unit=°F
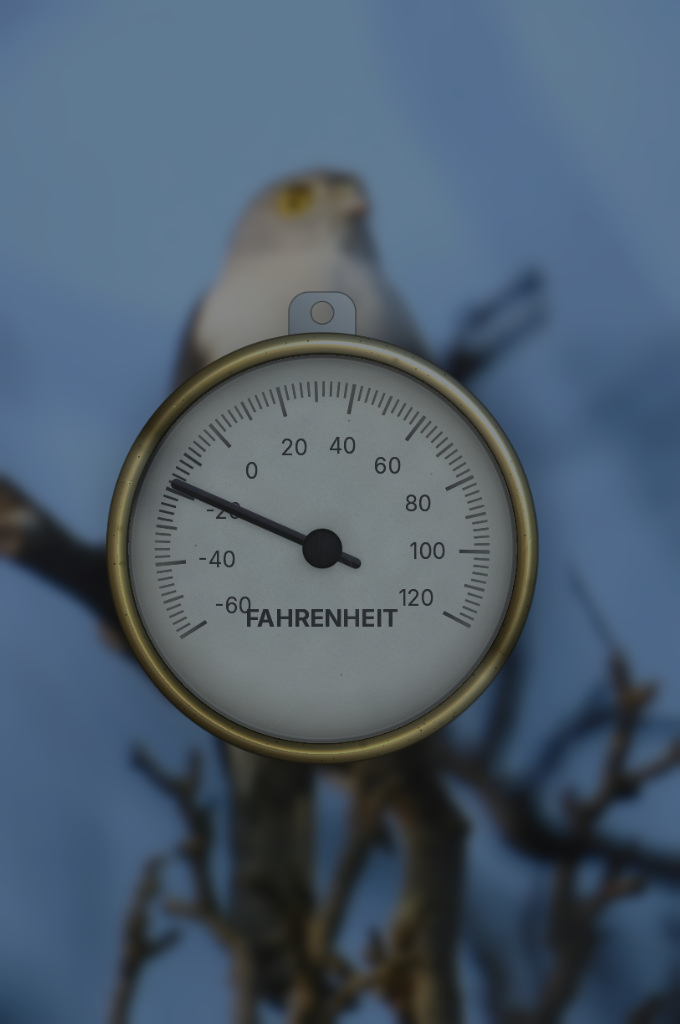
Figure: value=-18 unit=°F
